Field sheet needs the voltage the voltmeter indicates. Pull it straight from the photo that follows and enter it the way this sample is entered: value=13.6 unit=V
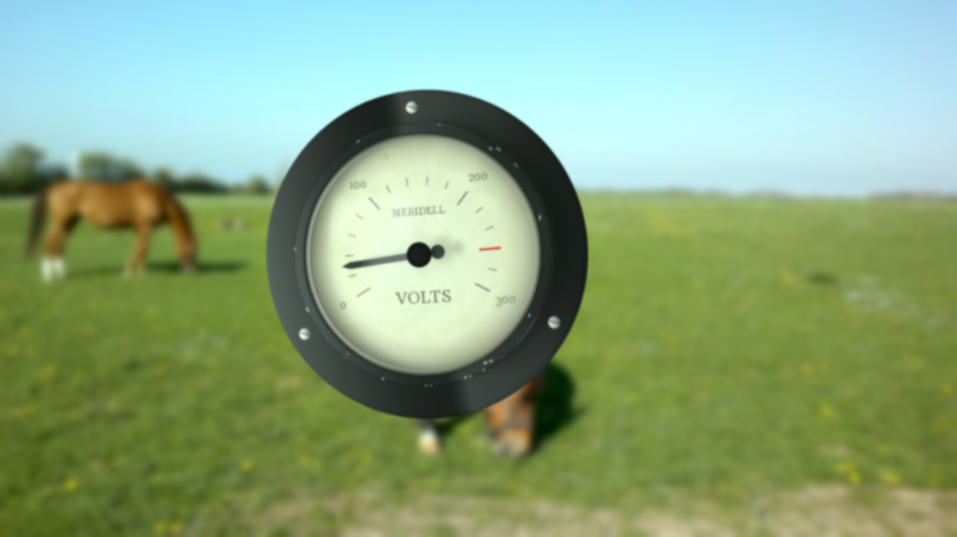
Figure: value=30 unit=V
